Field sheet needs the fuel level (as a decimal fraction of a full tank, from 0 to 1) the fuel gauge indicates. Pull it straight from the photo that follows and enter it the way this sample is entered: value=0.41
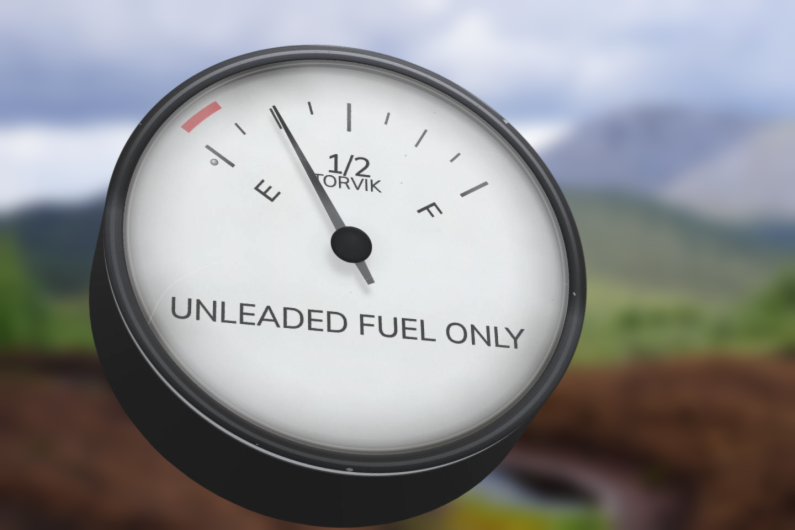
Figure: value=0.25
